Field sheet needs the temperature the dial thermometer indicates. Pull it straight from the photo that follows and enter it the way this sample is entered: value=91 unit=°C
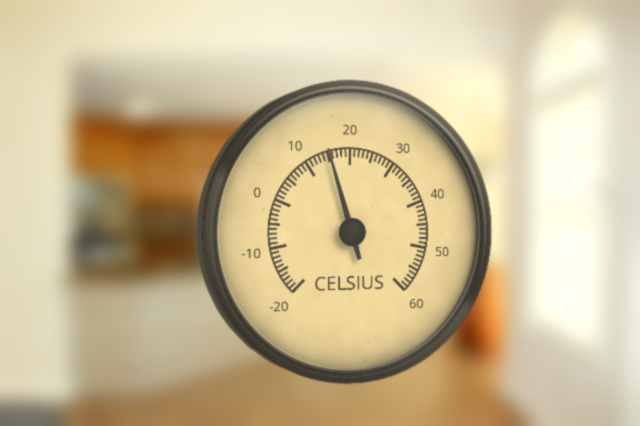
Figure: value=15 unit=°C
